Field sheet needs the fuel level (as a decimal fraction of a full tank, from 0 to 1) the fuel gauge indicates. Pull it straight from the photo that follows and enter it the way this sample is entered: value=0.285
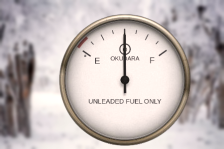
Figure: value=0.5
